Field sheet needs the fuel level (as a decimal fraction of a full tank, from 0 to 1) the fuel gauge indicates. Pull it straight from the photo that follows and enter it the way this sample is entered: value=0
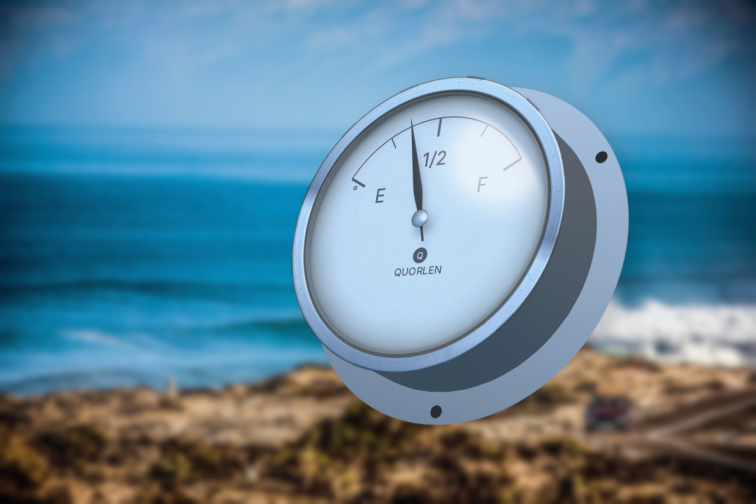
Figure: value=0.375
